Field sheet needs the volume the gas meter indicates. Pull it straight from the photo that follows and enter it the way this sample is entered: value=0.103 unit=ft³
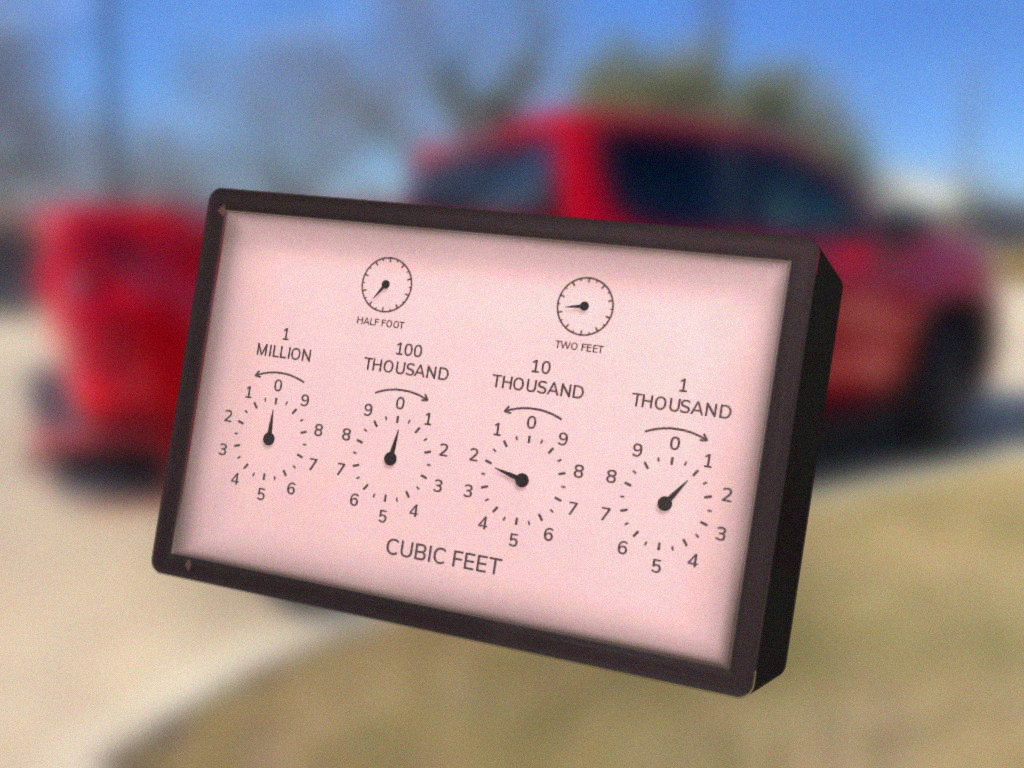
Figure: value=2100 unit=ft³
